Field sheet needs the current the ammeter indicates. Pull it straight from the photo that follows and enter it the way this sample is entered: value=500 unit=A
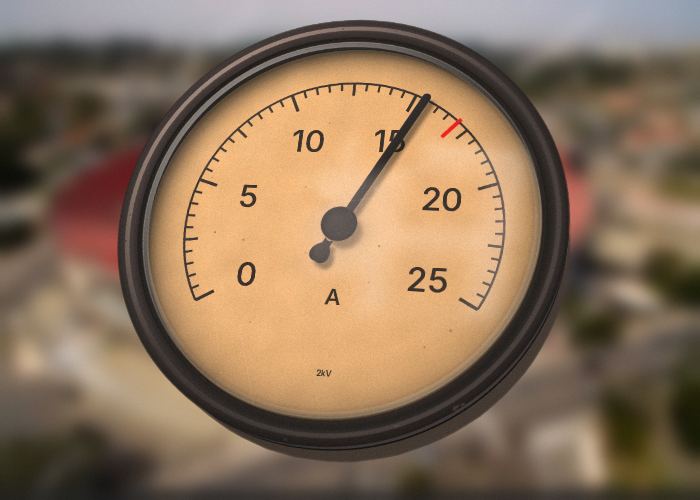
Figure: value=15.5 unit=A
